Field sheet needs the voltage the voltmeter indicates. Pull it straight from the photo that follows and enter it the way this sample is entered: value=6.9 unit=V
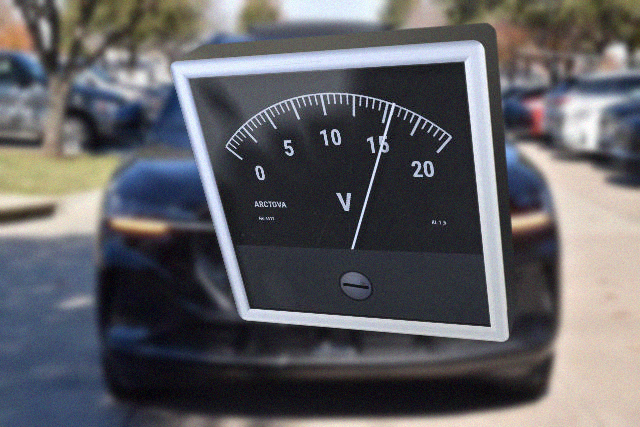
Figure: value=15.5 unit=V
